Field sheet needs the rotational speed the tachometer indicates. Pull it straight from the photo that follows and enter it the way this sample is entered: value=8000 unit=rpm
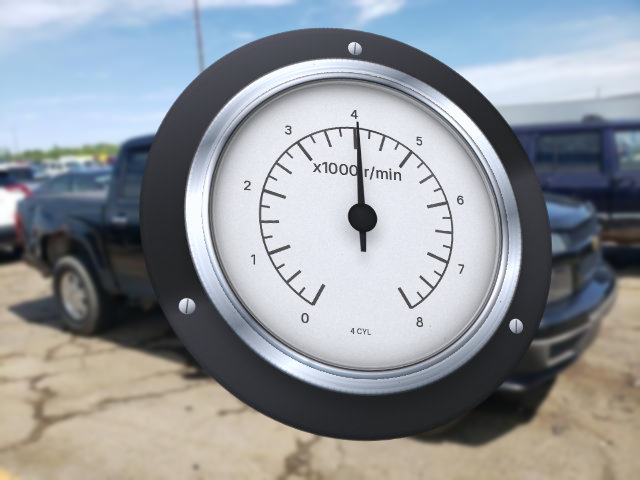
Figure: value=4000 unit=rpm
